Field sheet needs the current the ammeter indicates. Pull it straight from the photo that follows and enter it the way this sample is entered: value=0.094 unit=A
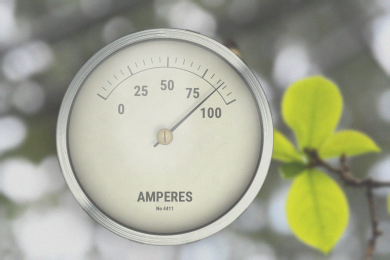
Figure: value=87.5 unit=A
